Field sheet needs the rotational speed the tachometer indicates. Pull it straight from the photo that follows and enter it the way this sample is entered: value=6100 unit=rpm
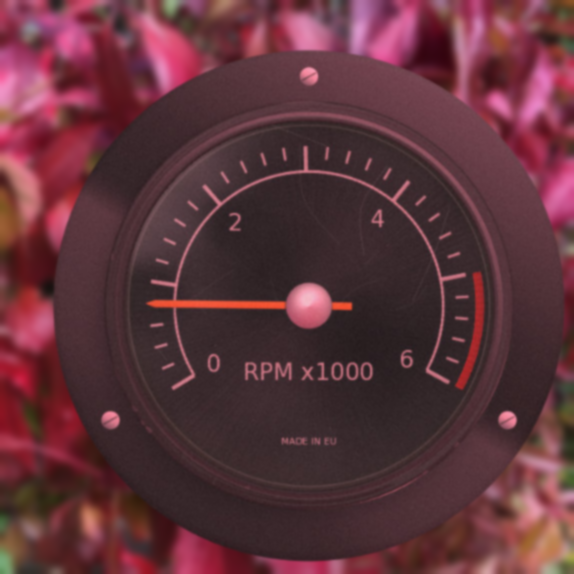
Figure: value=800 unit=rpm
